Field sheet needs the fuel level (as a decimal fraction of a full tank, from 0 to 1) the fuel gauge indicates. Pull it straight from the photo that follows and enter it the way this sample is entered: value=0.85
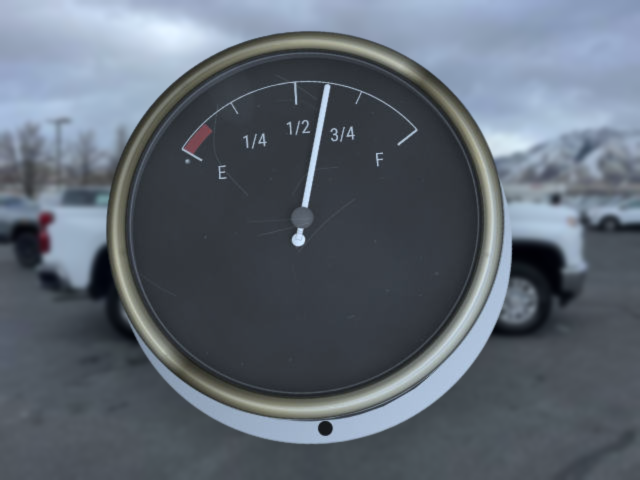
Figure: value=0.625
